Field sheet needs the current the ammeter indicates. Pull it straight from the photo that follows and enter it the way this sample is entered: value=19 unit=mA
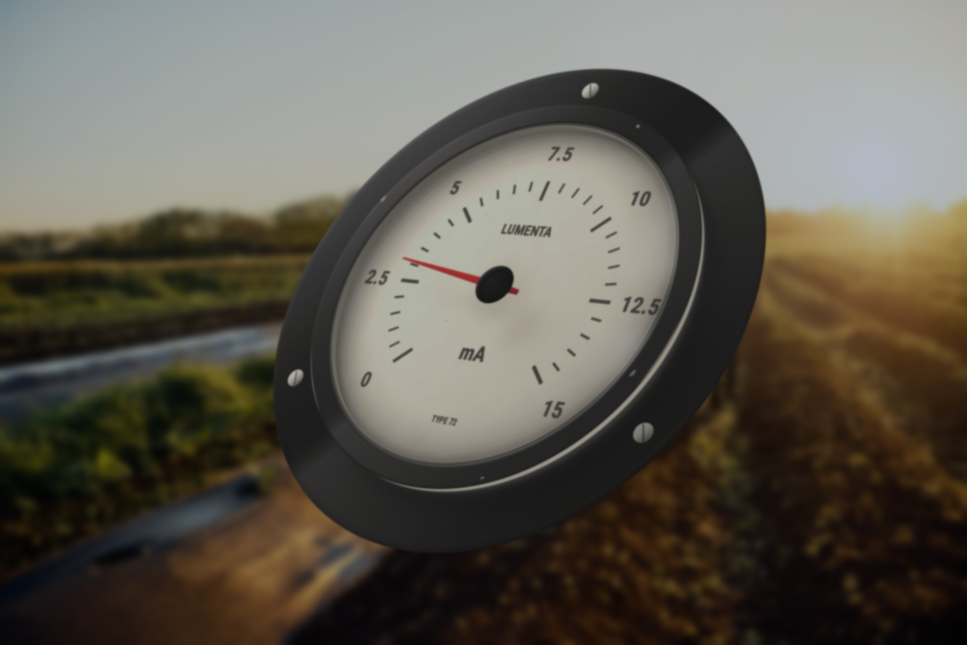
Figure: value=3 unit=mA
